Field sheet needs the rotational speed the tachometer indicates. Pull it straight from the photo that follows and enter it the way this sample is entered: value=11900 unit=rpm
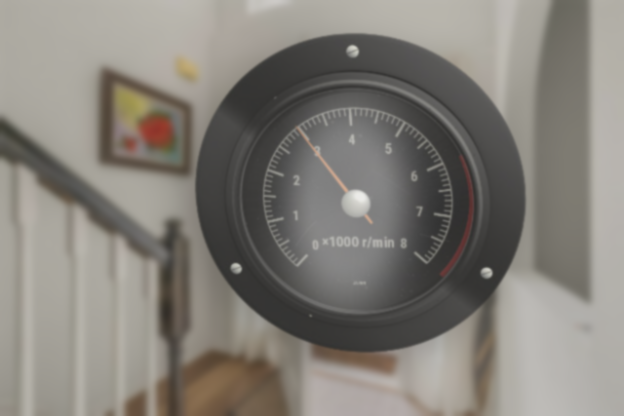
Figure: value=3000 unit=rpm
